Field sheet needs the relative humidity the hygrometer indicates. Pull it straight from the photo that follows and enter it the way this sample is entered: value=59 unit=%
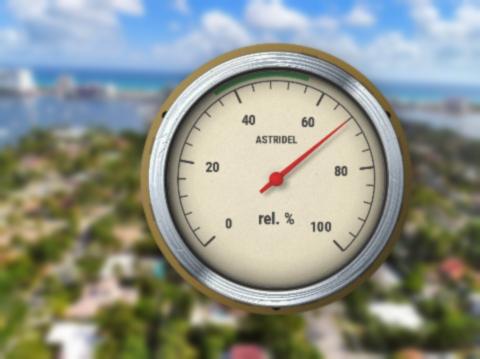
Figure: value=68 unit=%
